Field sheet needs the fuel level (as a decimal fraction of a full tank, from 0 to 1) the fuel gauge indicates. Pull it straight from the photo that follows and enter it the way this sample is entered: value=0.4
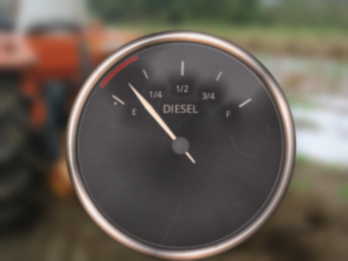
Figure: value=0.125
